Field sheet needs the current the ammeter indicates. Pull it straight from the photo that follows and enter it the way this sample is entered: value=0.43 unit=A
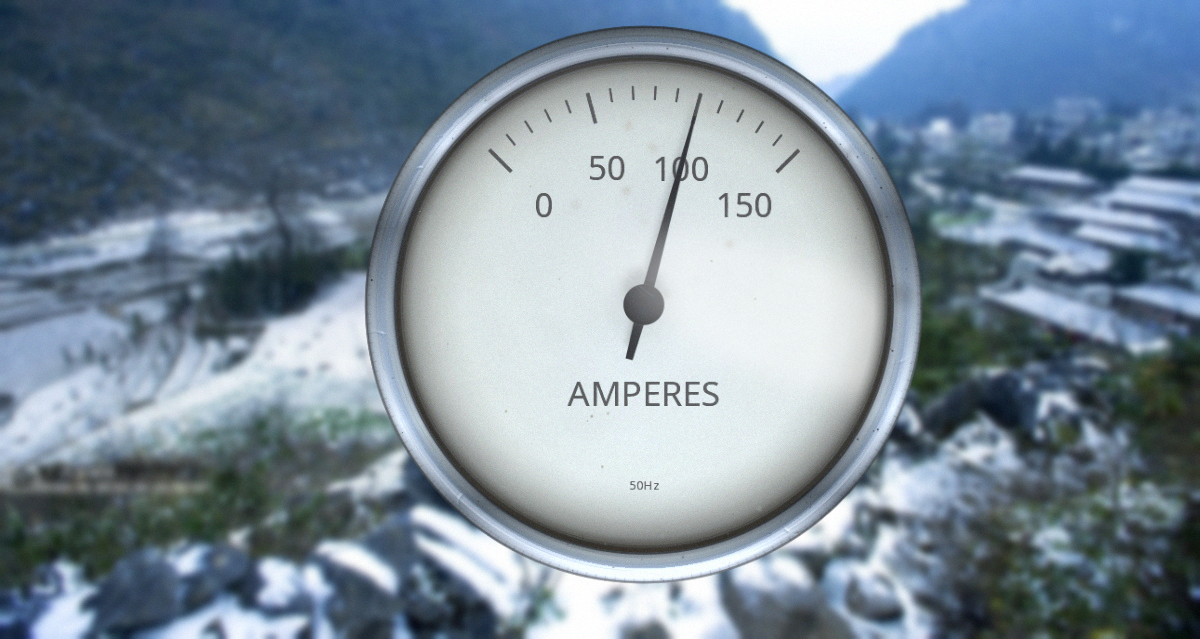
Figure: value=100 unit=A
